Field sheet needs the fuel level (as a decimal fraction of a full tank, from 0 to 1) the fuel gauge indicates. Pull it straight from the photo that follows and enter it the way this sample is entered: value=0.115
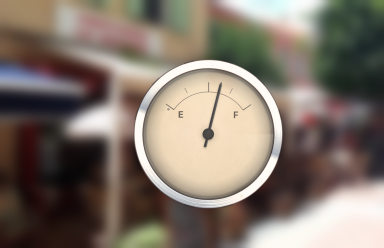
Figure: value=0.625
